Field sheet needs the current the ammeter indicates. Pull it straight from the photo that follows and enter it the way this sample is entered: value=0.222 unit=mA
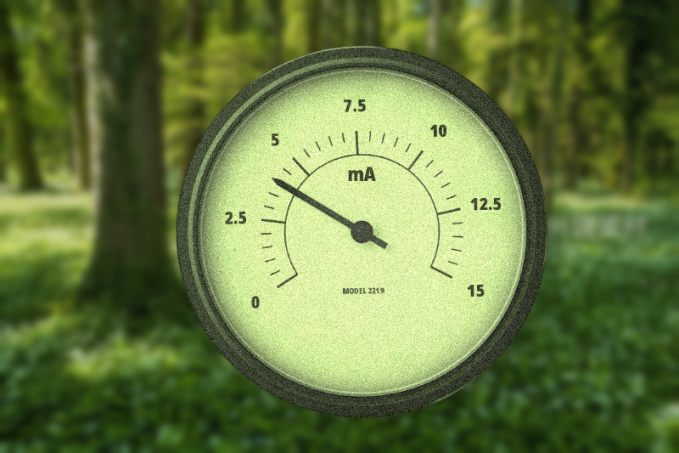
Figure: value=4 unit=mA
